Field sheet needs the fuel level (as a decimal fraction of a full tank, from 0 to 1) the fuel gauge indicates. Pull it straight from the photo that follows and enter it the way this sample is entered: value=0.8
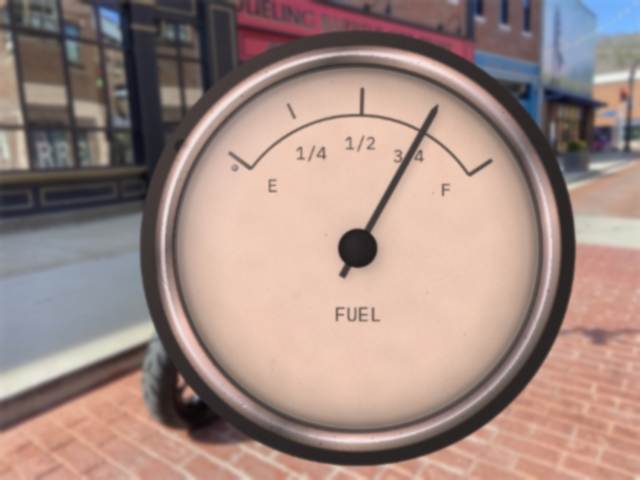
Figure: value=0.75
